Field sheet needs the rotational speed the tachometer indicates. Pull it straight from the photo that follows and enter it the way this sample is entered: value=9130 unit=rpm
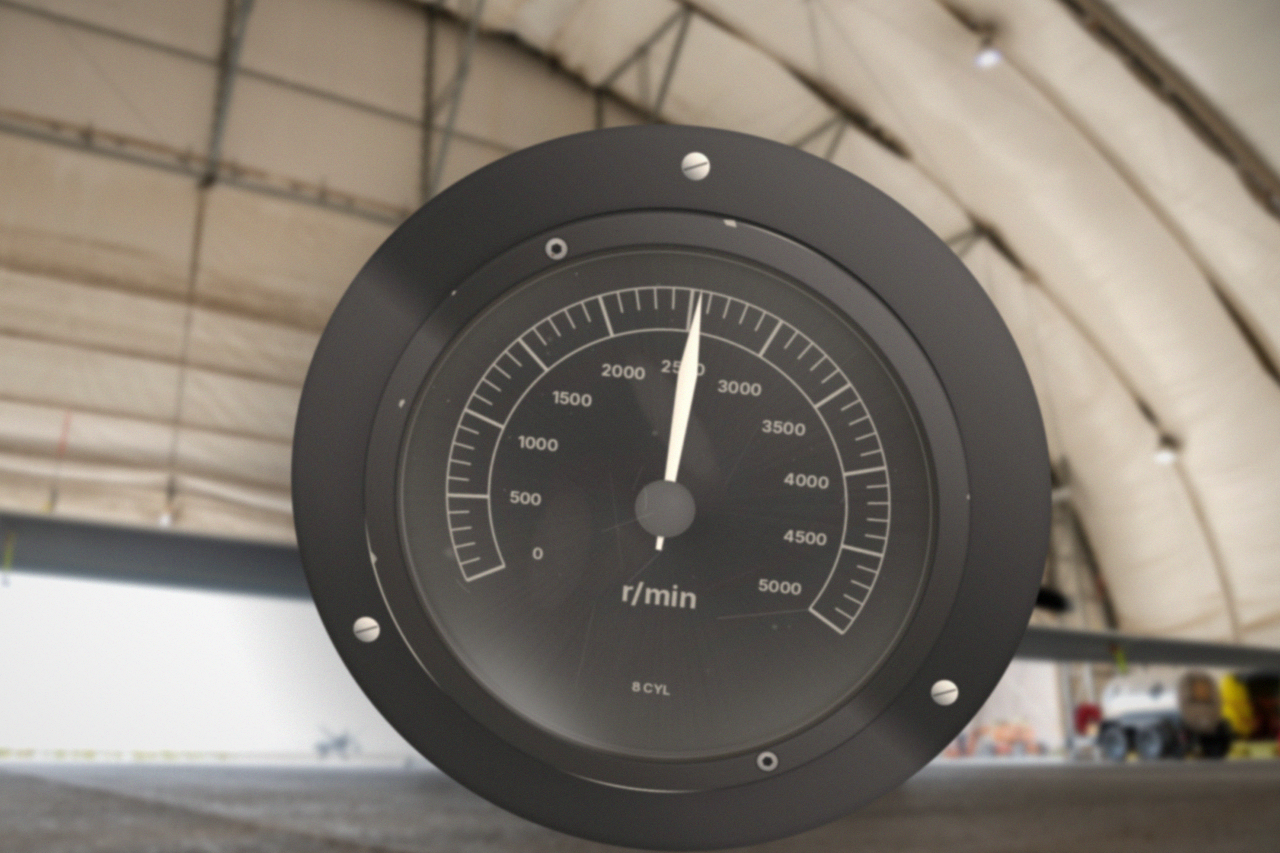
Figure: value=2550 unit=rpm
